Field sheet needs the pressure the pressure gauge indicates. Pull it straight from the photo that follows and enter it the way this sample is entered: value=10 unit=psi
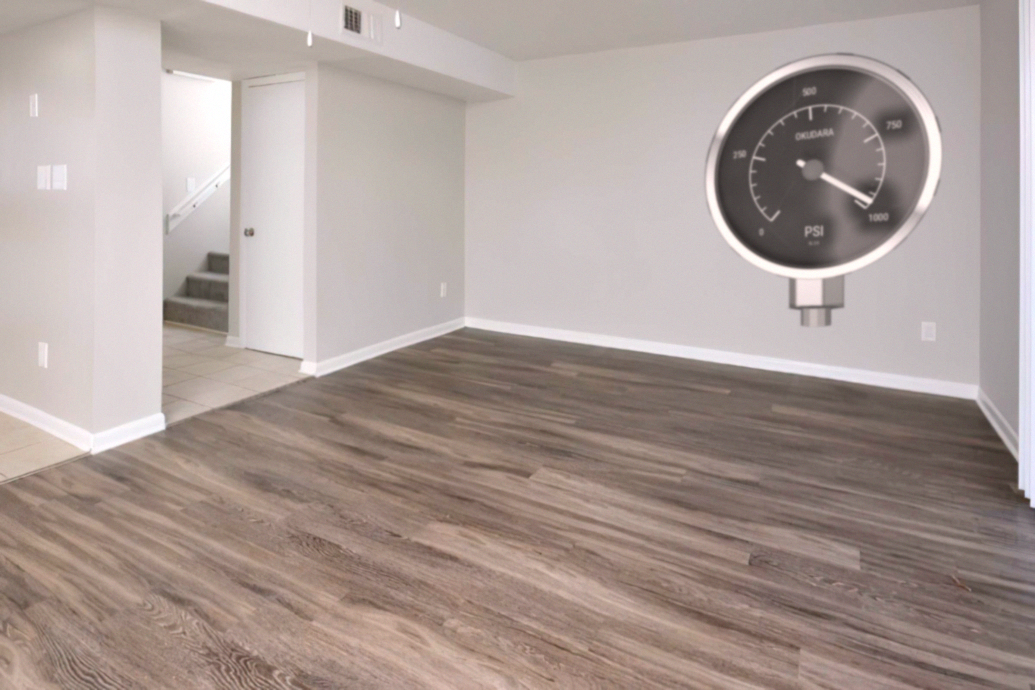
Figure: value=975 unit=psi
